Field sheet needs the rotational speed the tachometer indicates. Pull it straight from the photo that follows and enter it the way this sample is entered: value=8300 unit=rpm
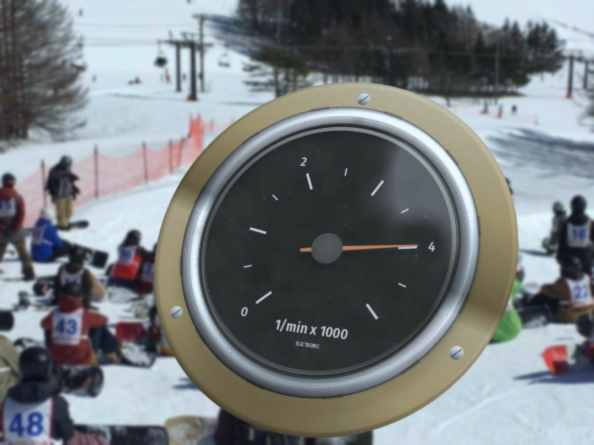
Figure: value=4000 unit=rpm
